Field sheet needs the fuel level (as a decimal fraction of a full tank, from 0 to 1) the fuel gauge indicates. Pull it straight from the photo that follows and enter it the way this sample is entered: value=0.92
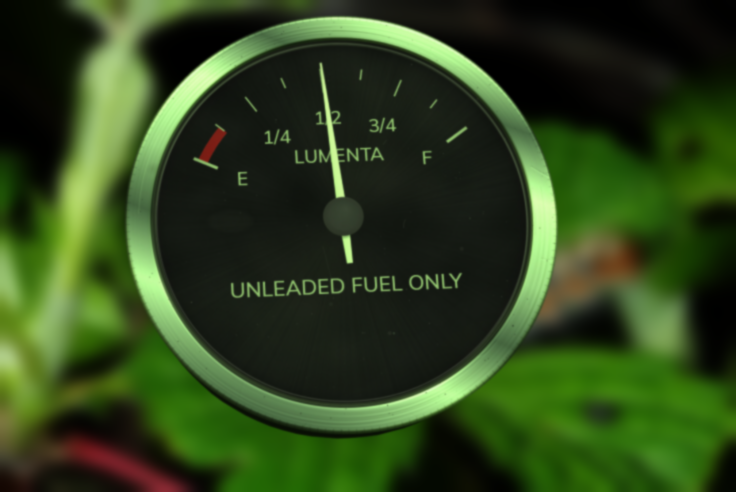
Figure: value=0.5
